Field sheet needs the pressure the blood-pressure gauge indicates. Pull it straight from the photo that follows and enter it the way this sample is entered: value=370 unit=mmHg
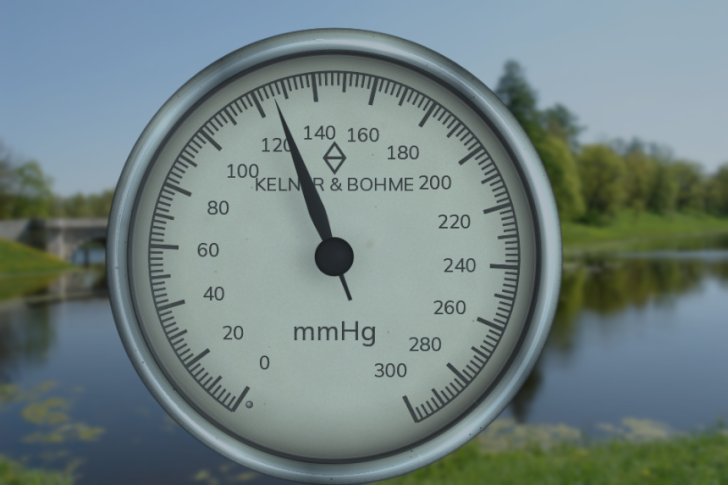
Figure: value=126 unit=mmHg
